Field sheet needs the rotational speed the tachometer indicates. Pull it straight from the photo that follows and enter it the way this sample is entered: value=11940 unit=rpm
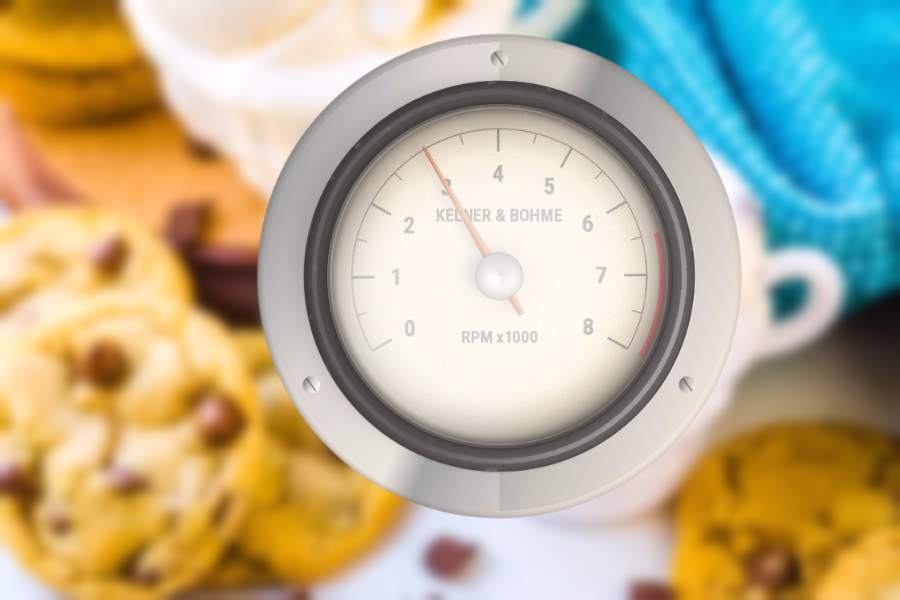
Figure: value=3000 unit=rpm
